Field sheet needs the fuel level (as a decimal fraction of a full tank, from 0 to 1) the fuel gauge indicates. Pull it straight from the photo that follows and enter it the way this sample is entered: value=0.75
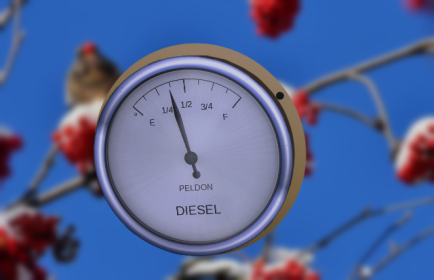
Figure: value=0.375
